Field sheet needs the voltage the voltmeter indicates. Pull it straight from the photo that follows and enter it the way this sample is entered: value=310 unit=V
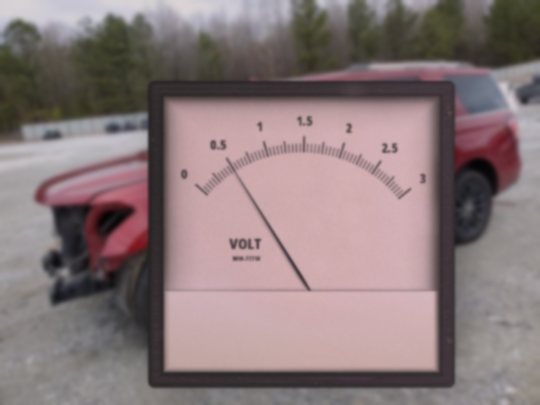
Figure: value=0.5 unit=V
